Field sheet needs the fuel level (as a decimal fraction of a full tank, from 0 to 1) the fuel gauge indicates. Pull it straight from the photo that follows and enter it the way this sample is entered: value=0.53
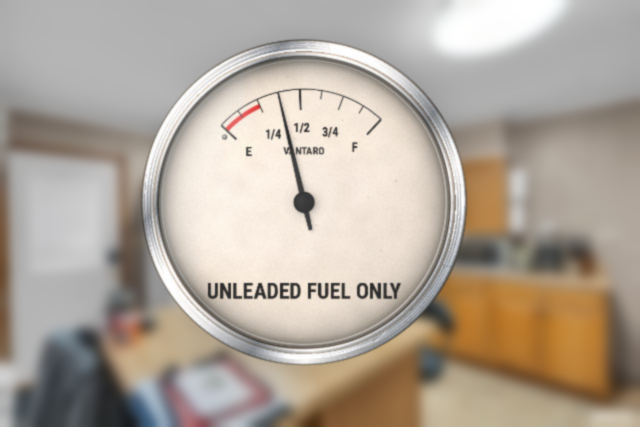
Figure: value=0.375
